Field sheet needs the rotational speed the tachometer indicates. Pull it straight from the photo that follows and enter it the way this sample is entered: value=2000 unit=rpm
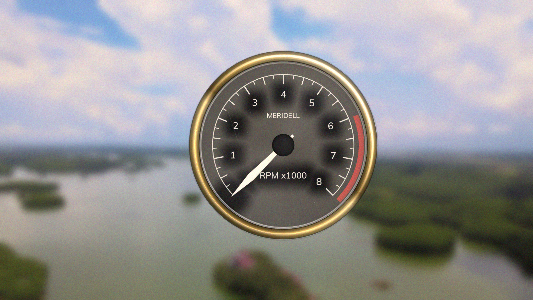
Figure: value=0 unit=rpm
